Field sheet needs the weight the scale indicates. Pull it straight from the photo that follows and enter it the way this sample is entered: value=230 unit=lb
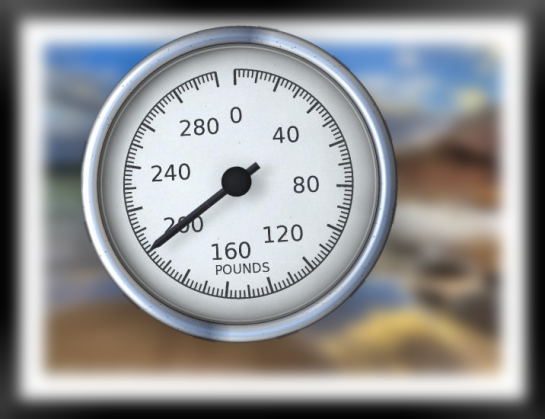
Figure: value=200 unit=lb
